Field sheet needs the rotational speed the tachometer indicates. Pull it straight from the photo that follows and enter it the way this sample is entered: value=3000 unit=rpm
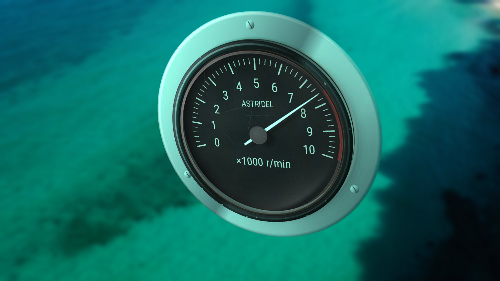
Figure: value=7600 unit=rpm
